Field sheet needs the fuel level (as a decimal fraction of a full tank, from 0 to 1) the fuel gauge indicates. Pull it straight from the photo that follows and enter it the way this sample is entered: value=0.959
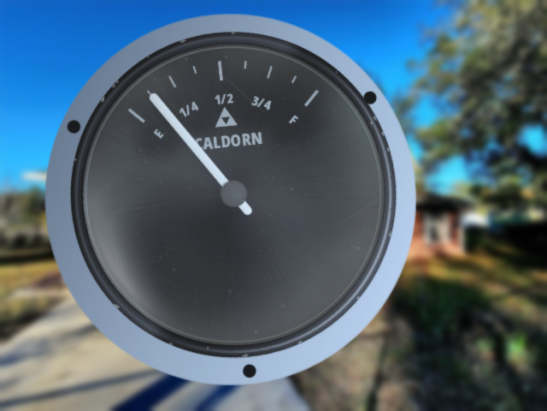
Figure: value=0.125
